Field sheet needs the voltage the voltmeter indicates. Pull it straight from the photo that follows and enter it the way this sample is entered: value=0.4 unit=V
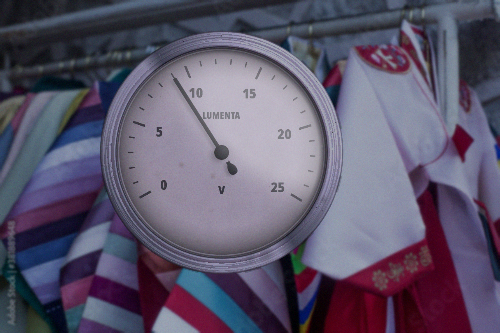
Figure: value=9 unit=V
